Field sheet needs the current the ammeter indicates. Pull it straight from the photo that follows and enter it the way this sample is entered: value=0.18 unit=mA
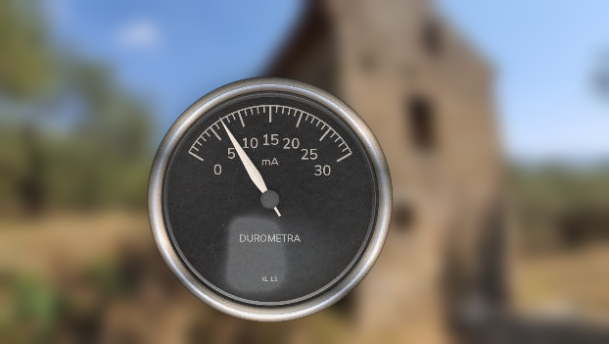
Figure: value=7 unit=mA
